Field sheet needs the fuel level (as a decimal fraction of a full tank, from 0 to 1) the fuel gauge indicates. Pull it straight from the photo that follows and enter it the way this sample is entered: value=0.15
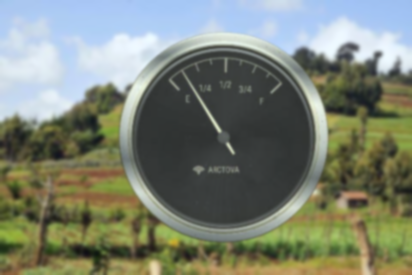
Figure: value=0.125
